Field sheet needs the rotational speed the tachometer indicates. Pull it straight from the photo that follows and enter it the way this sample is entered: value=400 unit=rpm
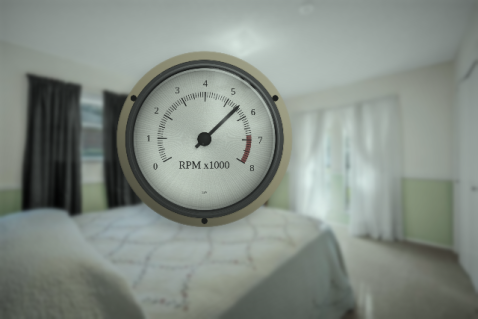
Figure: value=5500 unit=rpm
